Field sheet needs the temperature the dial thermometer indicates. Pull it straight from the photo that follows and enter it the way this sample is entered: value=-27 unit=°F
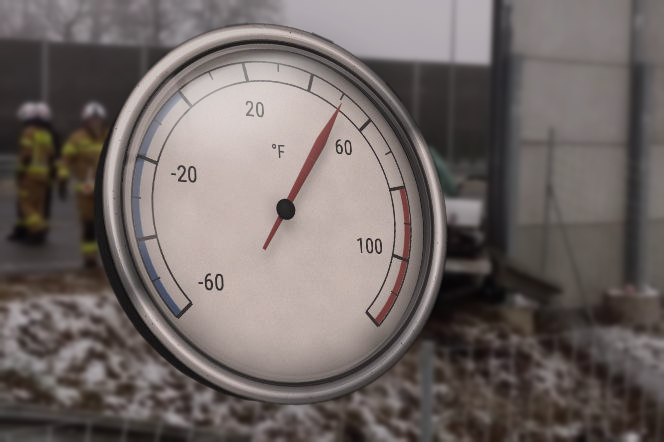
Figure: value=50 unit=°F
